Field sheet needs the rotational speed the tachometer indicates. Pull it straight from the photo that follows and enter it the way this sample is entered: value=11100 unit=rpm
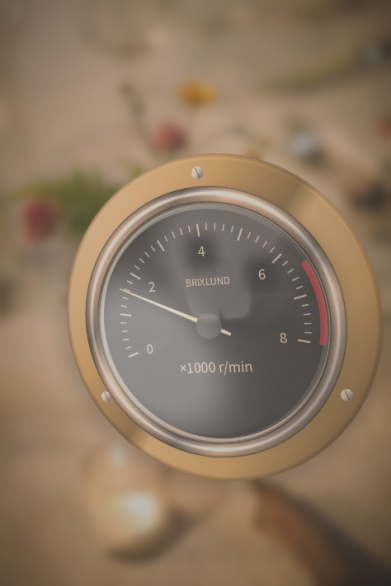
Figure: value=1600 unit=rpm
